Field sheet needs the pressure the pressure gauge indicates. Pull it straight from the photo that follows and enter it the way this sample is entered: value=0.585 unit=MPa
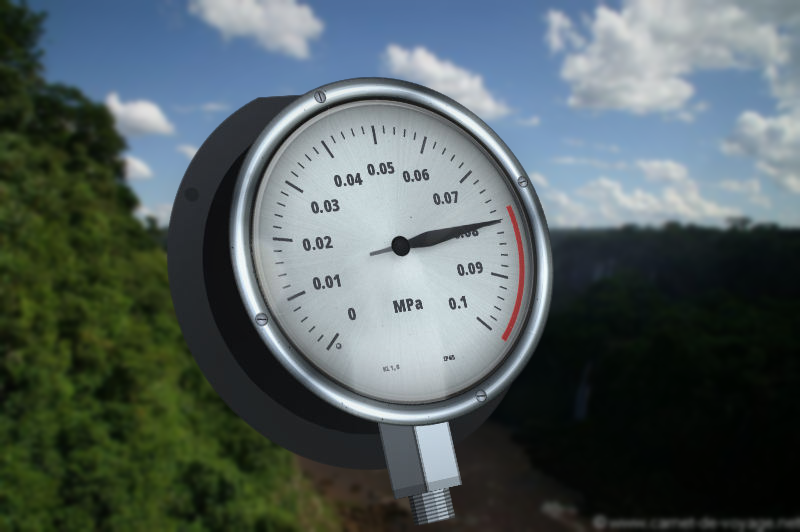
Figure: value=0.08 unit=MPa
